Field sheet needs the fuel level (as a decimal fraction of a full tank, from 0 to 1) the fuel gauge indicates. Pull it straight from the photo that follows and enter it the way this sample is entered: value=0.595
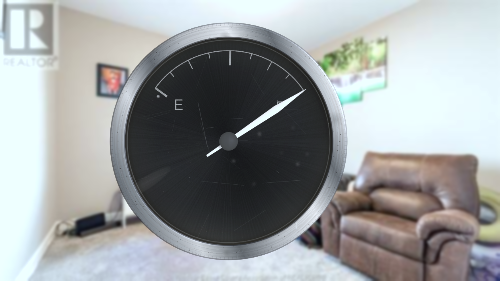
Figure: value=1
